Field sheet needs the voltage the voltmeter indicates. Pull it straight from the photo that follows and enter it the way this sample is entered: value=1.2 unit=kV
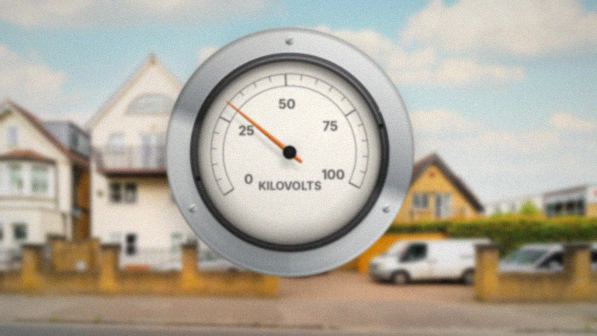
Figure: value=30 unit=kV
